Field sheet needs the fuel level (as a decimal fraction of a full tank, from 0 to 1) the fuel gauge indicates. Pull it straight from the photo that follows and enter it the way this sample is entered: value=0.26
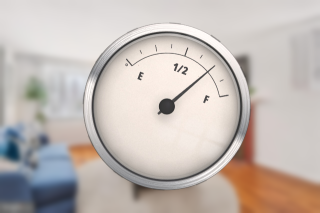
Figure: value=0.75
